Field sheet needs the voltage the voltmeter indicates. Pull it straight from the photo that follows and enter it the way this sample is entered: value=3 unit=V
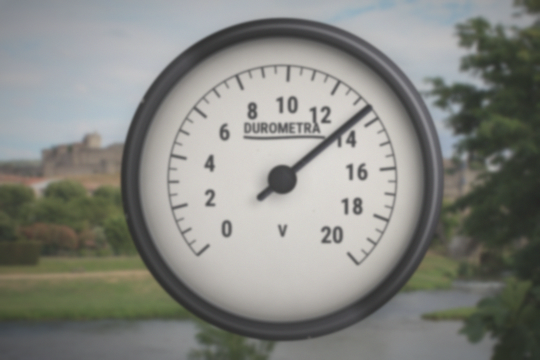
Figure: value=13.5 unit=V
